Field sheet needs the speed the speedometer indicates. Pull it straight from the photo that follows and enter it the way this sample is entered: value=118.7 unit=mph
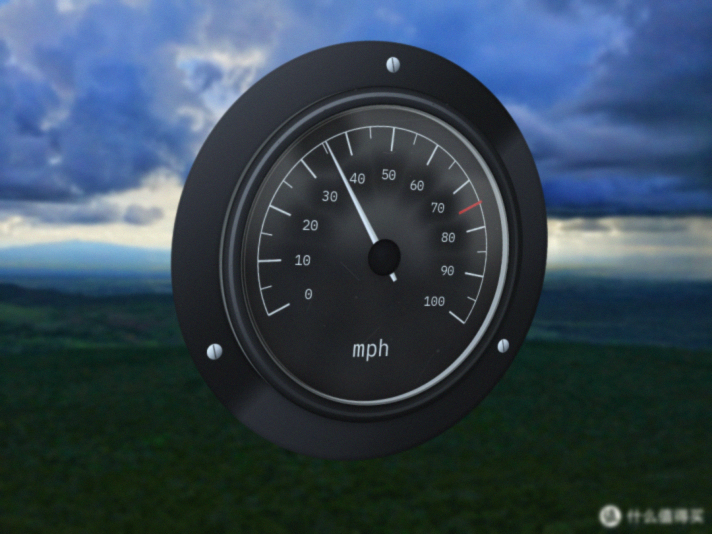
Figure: value=35 unit=mph
